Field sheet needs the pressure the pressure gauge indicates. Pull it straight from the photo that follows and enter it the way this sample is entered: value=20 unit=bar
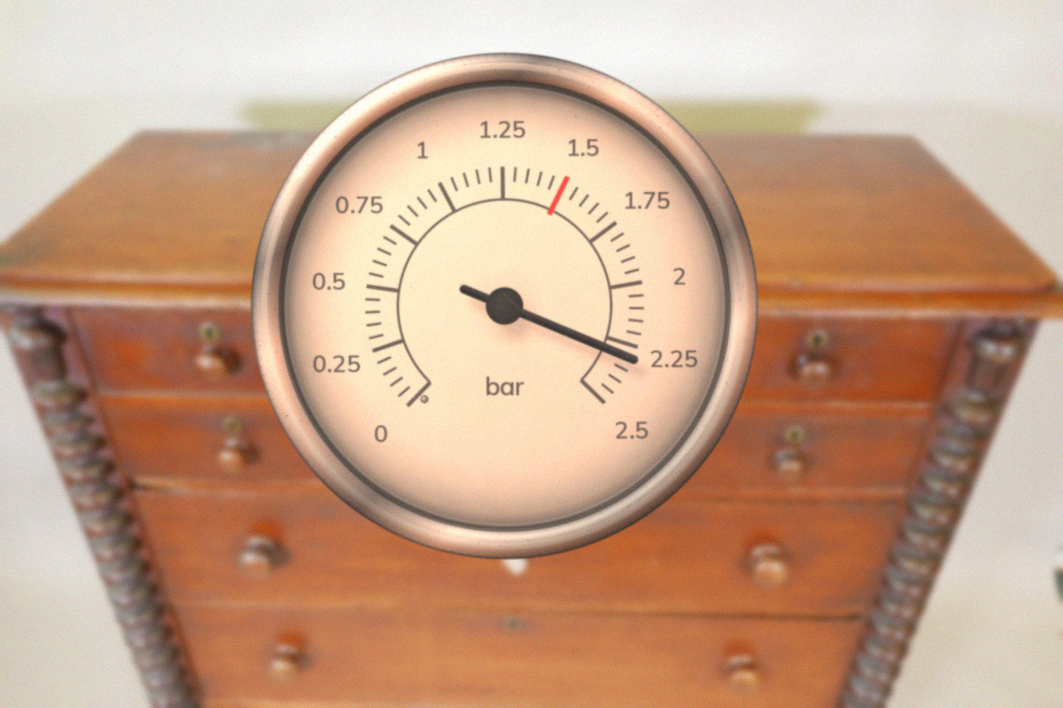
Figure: value=2.3 unit=bar
